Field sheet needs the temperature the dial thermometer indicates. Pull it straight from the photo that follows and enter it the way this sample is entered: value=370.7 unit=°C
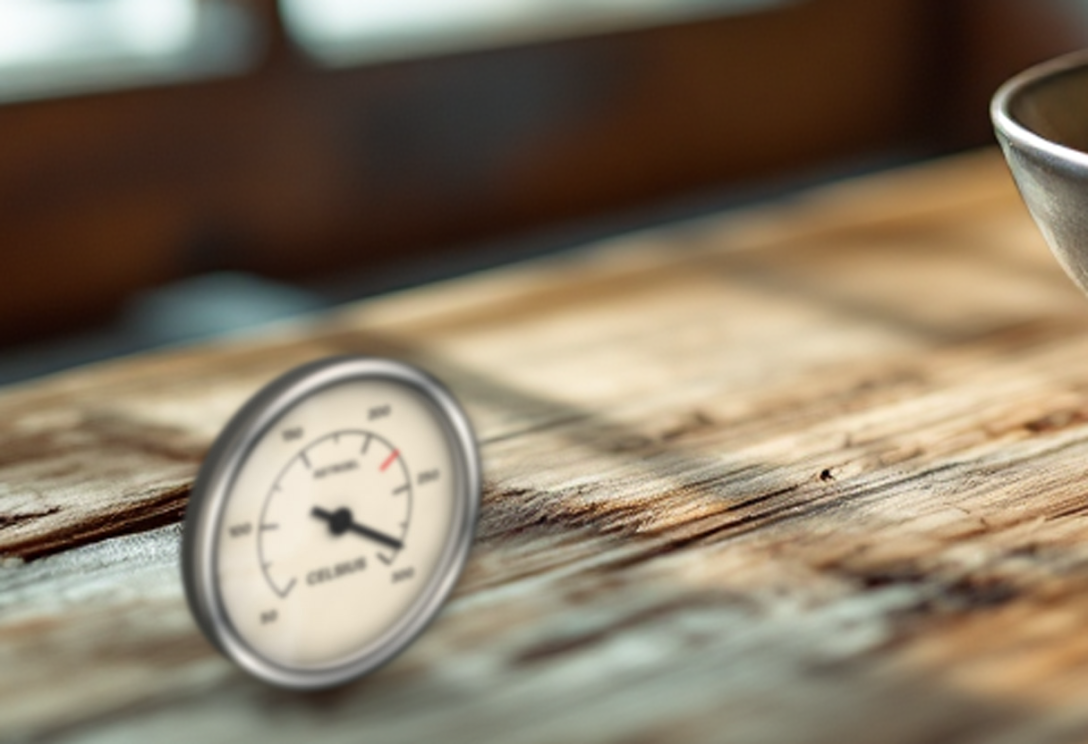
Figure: value=287.5 unit=°C
